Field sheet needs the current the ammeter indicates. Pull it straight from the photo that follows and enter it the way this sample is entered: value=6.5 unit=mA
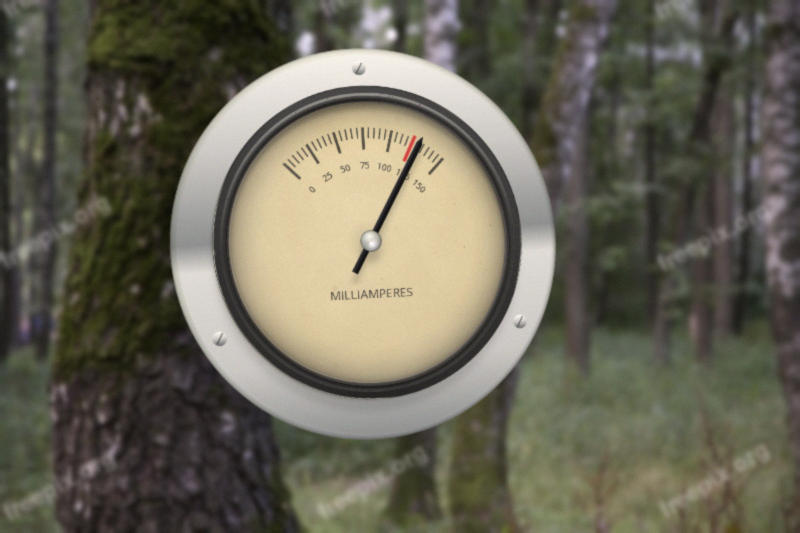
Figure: value=125 unit=mA
